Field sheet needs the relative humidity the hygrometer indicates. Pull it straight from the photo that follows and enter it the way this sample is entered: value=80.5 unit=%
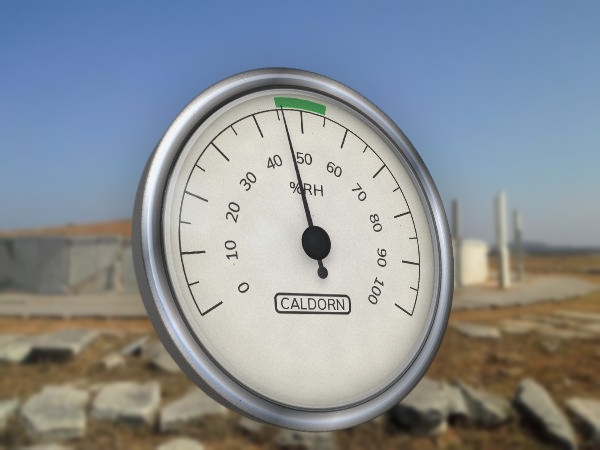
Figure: value=45 unit=%
